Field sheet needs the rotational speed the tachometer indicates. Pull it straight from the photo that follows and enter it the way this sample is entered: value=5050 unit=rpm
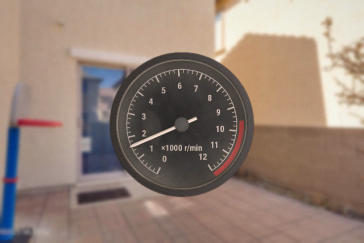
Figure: value=1600 unit=rpm
